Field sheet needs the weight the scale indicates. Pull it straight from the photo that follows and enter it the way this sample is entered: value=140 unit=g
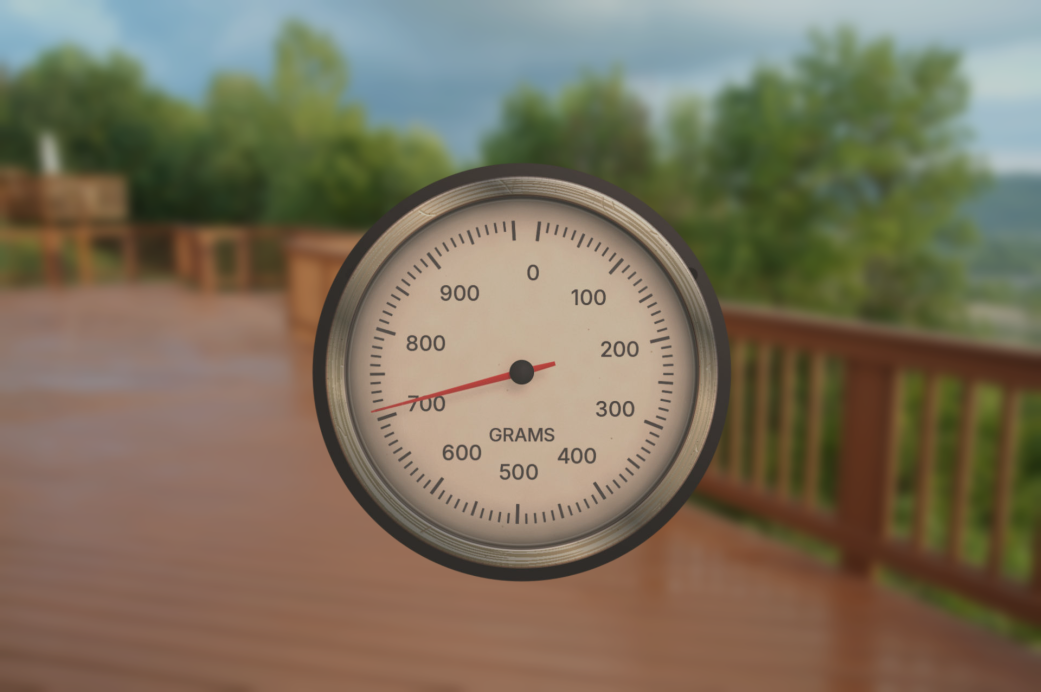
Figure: value=710 unit=g
